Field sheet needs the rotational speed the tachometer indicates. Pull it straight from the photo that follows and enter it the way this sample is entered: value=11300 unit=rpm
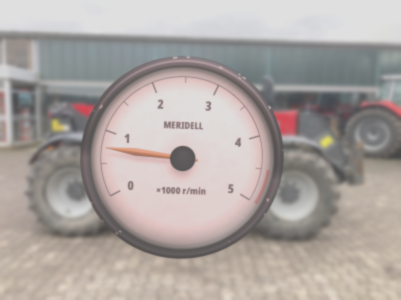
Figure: value=750 unit=rpm
